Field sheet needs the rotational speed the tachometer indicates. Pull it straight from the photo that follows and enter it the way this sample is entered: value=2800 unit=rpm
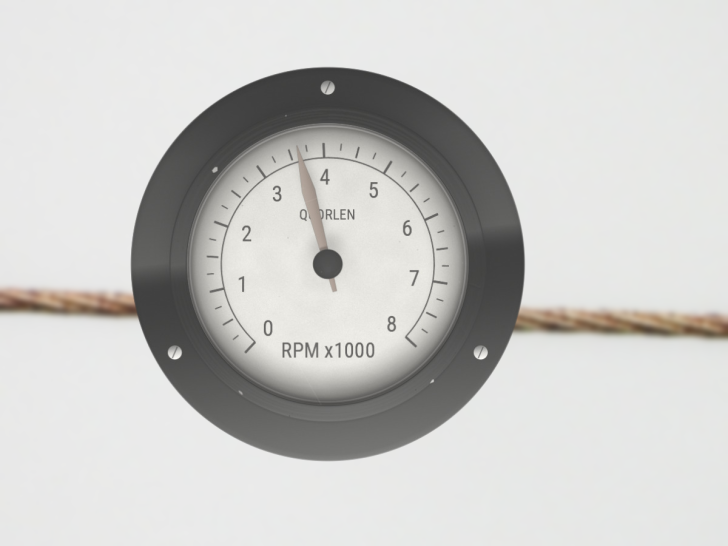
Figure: value=3625 unit=rpm
